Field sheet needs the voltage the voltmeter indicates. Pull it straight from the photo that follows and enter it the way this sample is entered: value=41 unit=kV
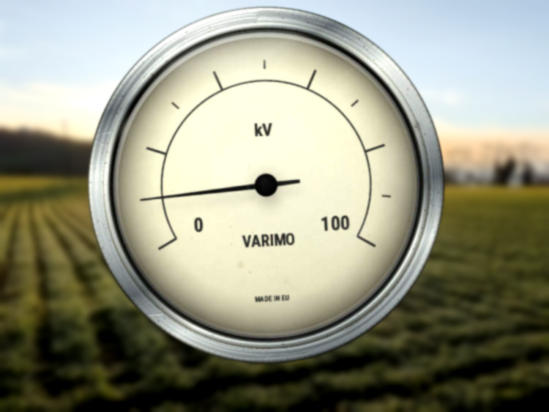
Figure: value=10 unit=kV
